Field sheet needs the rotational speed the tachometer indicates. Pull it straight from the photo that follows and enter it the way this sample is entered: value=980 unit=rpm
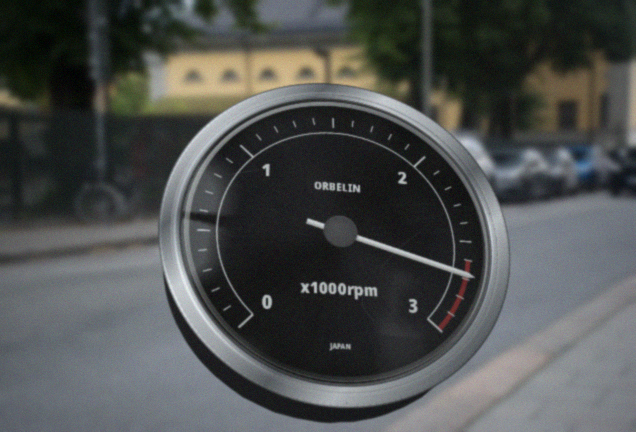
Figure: value=2700 unit=rpm
